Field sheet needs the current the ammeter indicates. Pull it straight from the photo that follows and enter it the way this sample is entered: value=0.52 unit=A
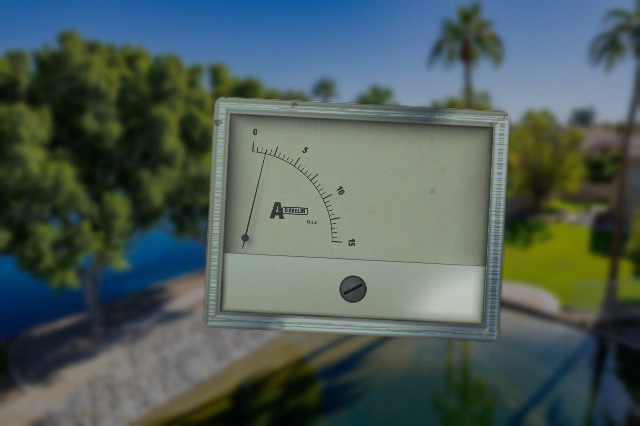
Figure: value=1.5 unit=A
